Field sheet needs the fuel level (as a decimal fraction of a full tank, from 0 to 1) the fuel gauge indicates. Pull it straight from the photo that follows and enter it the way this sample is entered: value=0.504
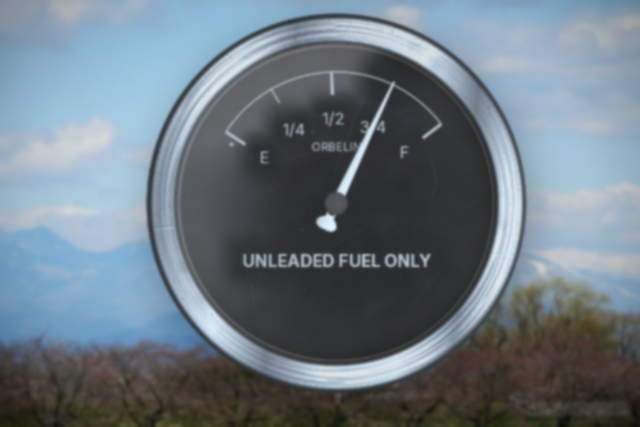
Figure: value=0.75
